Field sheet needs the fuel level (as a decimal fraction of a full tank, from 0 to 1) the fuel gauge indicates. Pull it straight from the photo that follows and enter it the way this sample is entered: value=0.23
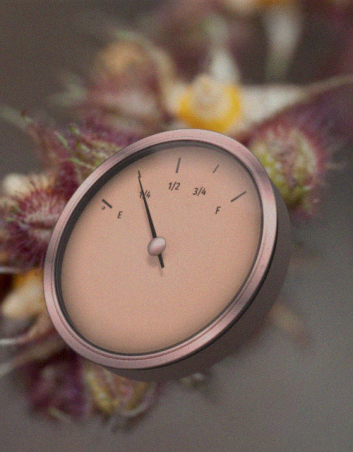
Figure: value=0.25
